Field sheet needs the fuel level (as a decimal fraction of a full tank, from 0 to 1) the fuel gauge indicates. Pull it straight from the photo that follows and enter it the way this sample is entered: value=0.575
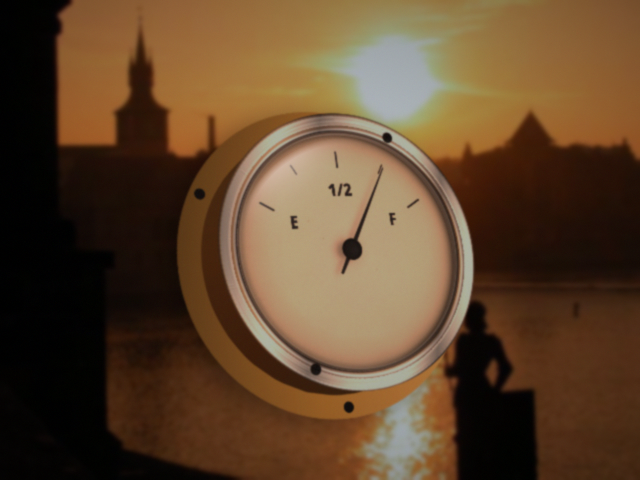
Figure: value=0.75
